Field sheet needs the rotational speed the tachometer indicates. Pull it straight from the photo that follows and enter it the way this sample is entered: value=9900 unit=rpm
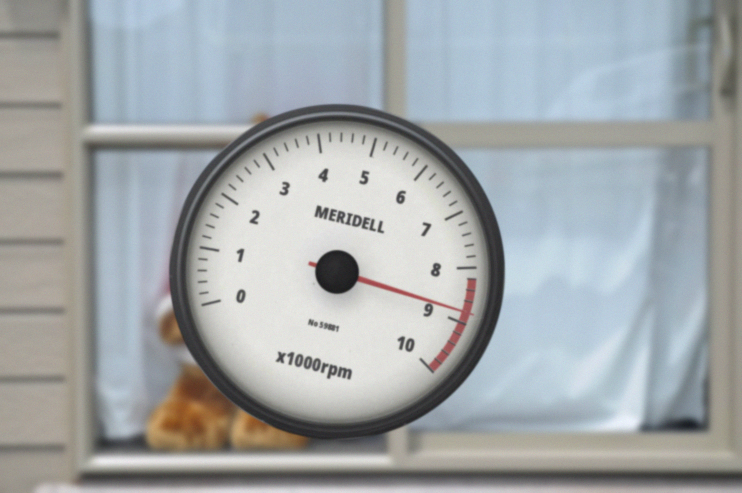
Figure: value=8800 unit=rpm
